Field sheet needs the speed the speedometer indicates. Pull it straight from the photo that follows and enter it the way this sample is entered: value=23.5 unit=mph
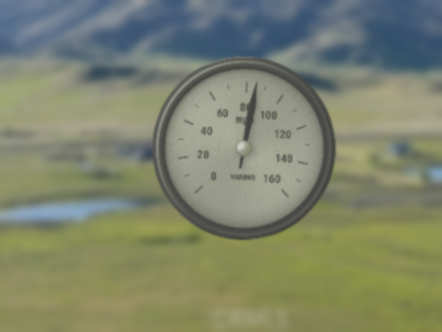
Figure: value=85 unit=mph
